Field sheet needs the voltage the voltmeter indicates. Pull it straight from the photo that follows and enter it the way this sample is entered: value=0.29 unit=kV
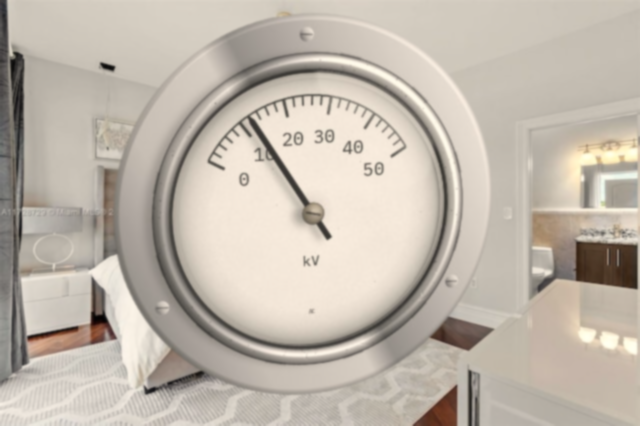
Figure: value=12 unit=kV
